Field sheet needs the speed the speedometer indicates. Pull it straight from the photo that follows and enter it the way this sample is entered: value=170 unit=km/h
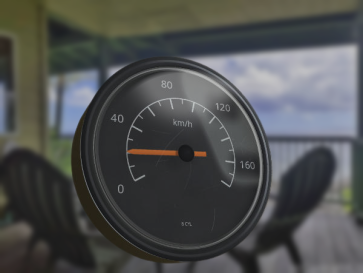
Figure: value=20 unit=km/h
